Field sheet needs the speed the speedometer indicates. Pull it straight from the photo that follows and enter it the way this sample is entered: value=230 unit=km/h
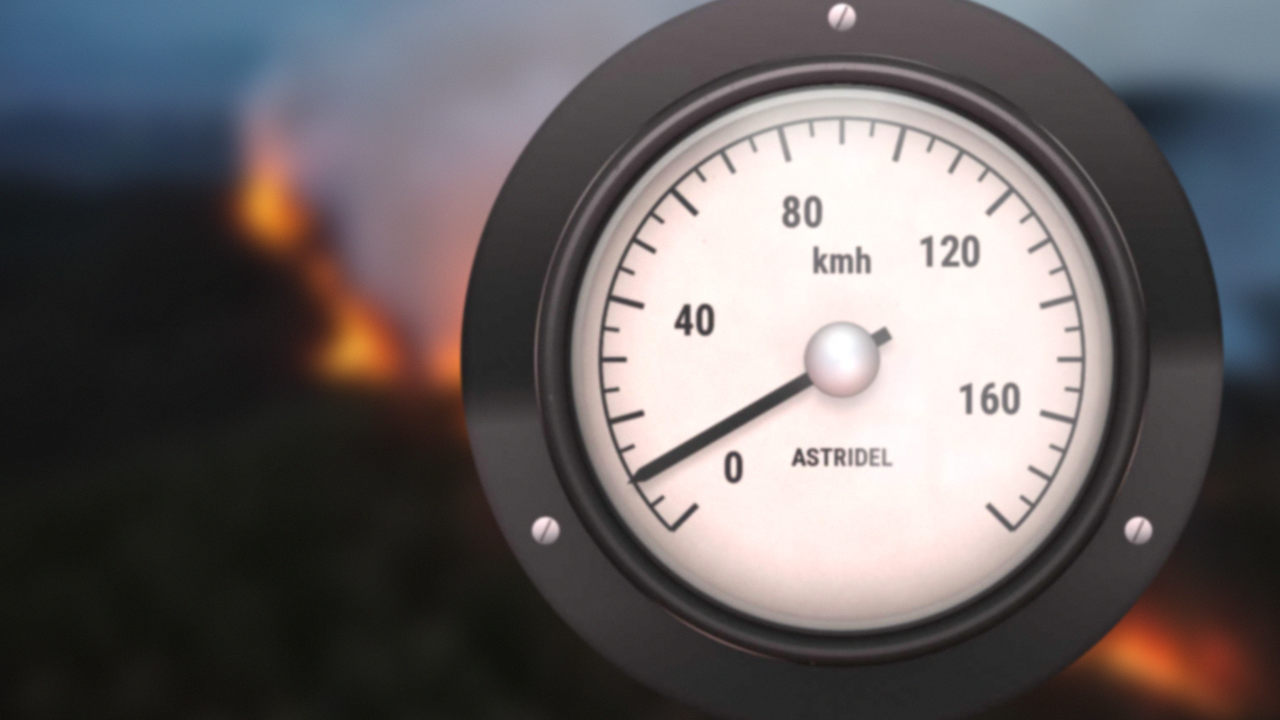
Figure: value=10 unit=km/h
